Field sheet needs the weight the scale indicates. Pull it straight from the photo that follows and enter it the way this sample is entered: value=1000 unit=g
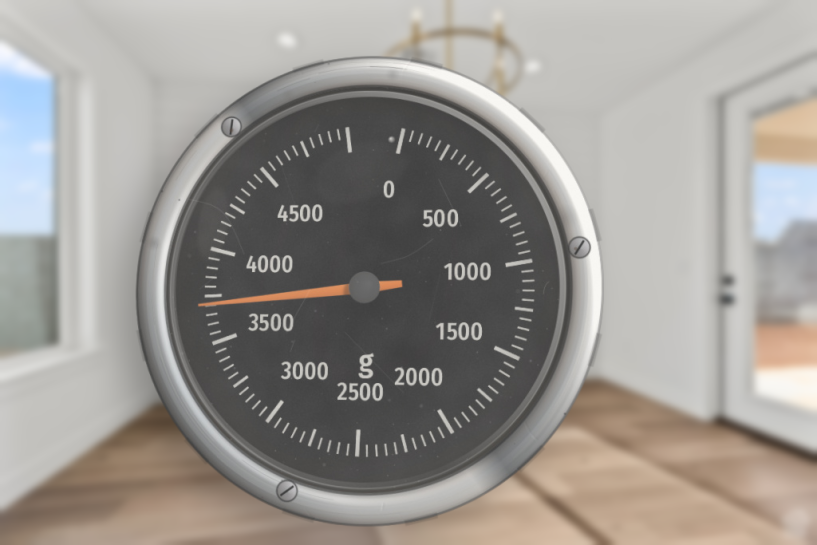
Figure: value=3700 unit=g
